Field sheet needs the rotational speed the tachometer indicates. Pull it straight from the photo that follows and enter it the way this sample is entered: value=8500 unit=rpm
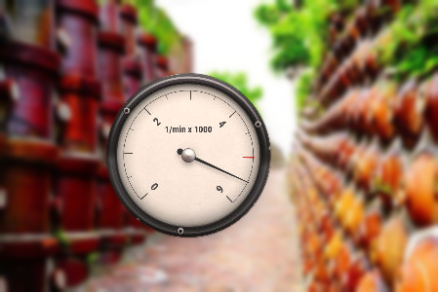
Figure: value=5500 unit=rpm
